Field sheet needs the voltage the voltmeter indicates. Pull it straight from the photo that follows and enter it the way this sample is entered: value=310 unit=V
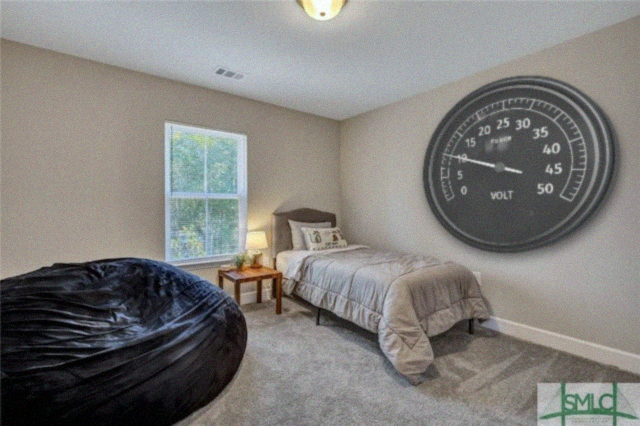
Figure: value=10 unit=V
